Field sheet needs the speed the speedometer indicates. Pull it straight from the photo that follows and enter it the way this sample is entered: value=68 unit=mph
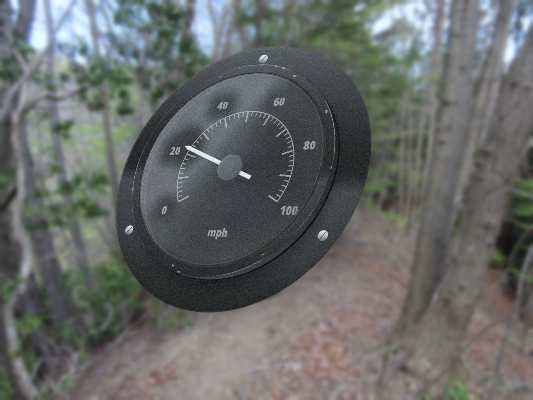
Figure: value=22 unit=mph
